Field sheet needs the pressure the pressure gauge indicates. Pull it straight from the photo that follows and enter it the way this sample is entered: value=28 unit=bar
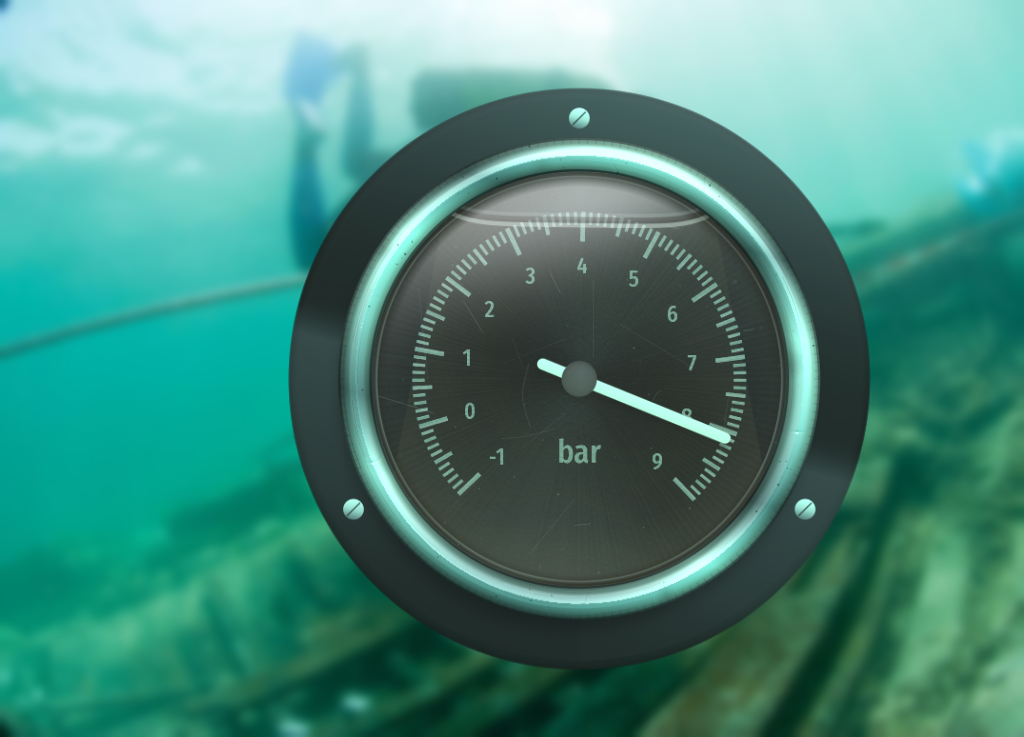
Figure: value=8.1 unit=bar
